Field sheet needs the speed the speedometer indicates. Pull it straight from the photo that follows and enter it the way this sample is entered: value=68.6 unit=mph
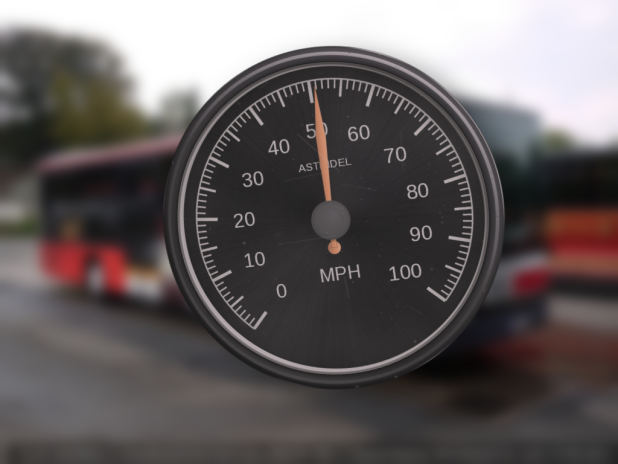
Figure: value=51 unit=mph
